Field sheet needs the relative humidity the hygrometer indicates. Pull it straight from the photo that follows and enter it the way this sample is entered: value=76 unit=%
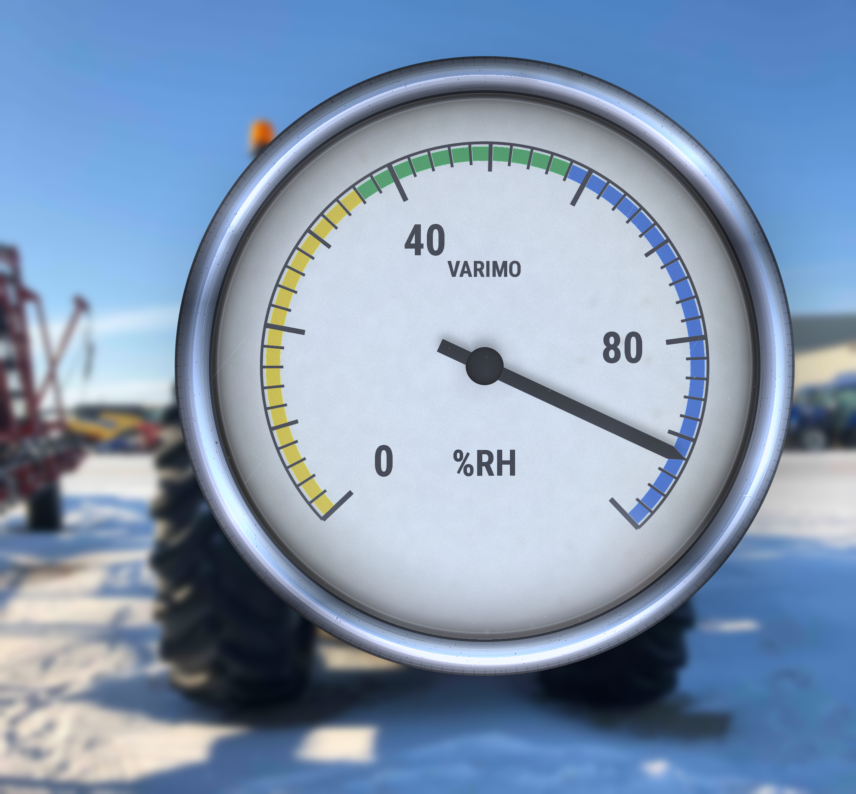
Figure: value=92 unit=%
